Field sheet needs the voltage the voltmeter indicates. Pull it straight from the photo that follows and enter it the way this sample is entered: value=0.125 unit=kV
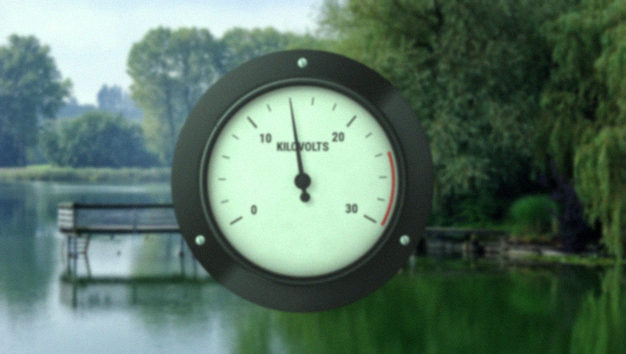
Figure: value=14 unit=kV
